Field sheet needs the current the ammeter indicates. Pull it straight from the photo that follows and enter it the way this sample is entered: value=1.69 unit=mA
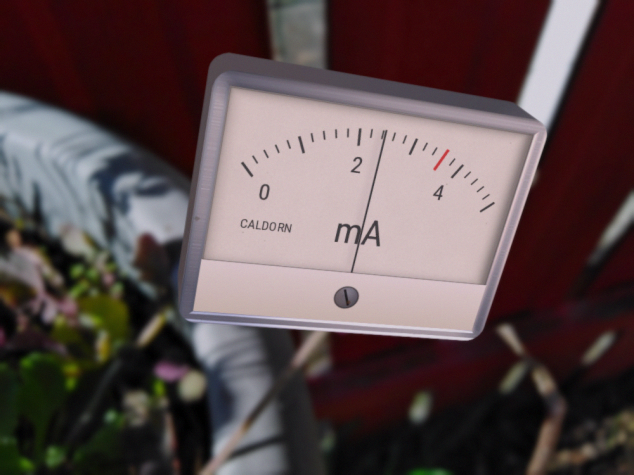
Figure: value=2.4 unit=mA
